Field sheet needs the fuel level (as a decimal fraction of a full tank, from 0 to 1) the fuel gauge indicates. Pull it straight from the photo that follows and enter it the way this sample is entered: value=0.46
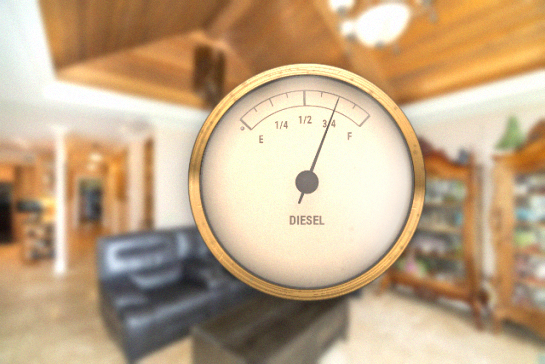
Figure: value=0.75
